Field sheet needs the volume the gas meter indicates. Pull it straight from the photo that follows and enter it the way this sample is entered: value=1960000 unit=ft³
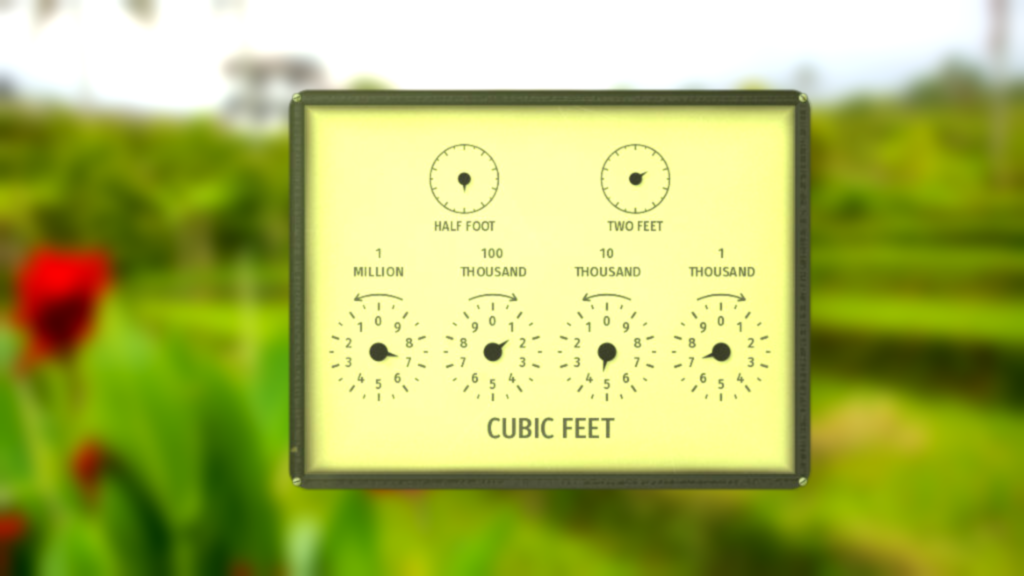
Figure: value=714700 unit=ft³
